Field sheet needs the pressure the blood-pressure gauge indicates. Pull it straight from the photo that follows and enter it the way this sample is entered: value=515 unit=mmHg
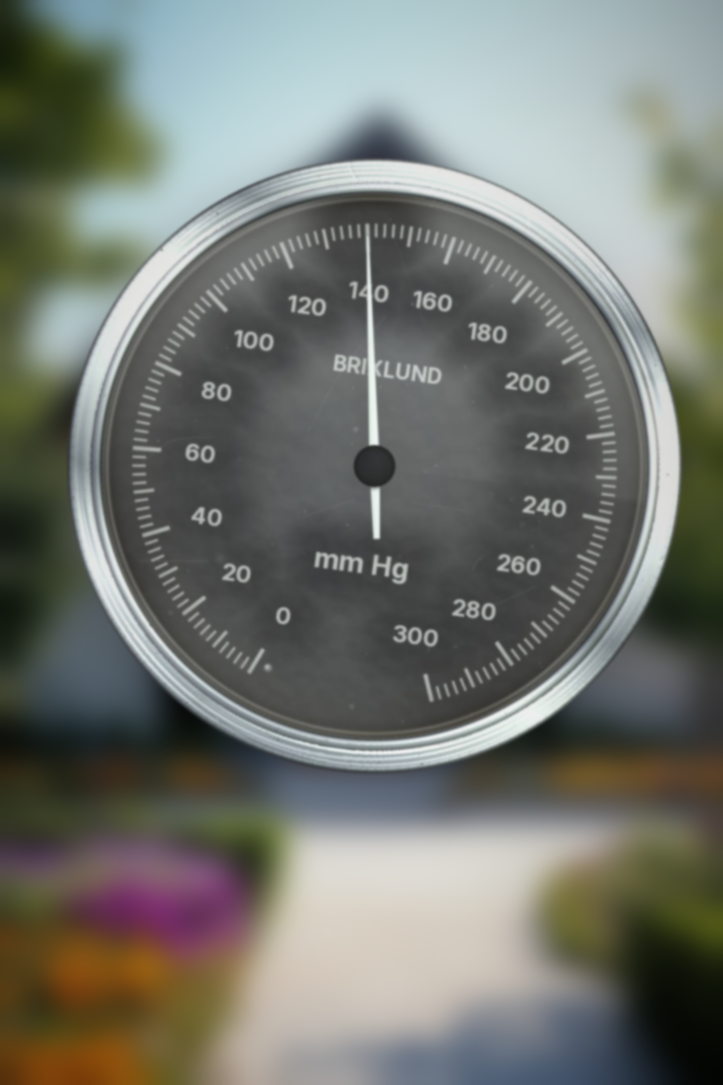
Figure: value=140 unit=mmHg
